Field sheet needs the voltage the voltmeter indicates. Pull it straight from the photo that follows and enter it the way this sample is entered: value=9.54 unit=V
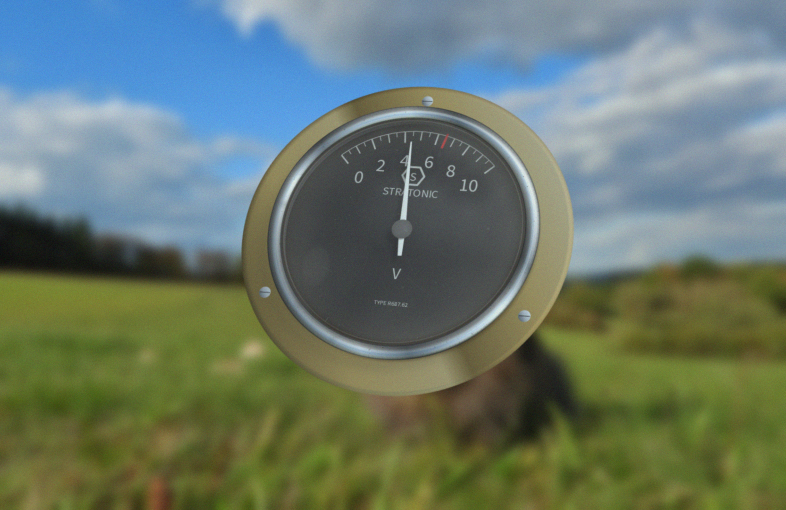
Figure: value=4.5 unit=V
